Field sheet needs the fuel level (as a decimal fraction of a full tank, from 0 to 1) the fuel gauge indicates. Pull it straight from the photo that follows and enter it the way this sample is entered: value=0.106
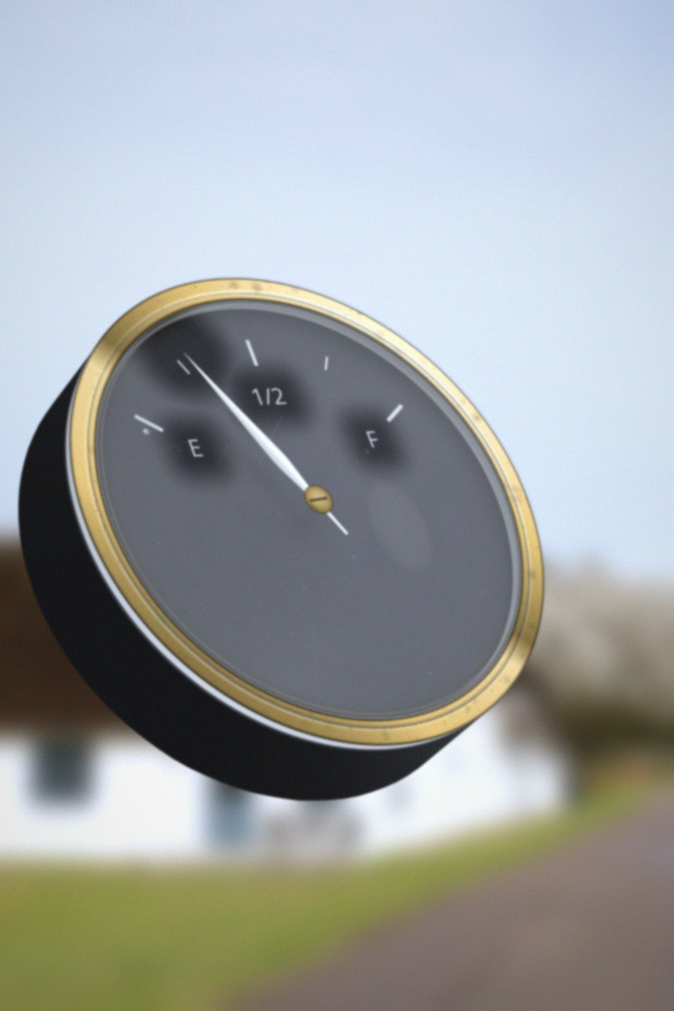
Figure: value=0.25
